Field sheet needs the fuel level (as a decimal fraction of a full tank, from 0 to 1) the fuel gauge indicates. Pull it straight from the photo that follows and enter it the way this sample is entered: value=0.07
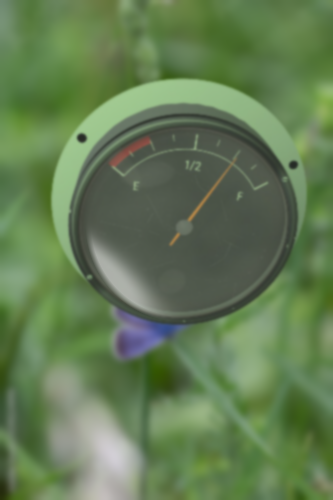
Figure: value=0.75
